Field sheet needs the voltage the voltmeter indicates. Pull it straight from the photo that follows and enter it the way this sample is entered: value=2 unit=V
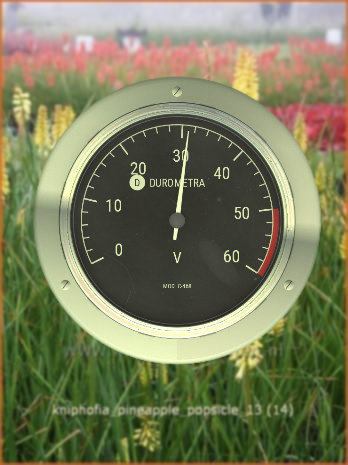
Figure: value=31 unit=V
